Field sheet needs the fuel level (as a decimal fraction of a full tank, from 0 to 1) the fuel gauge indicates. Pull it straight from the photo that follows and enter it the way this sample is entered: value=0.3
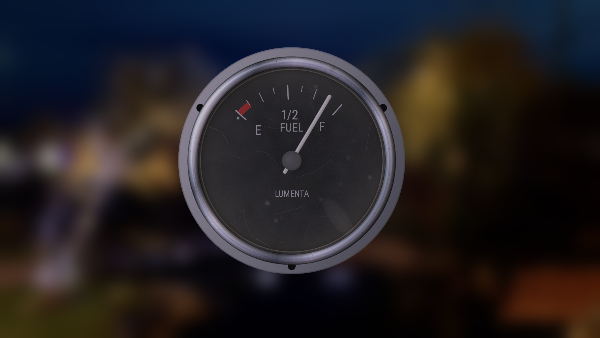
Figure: value=0.875
